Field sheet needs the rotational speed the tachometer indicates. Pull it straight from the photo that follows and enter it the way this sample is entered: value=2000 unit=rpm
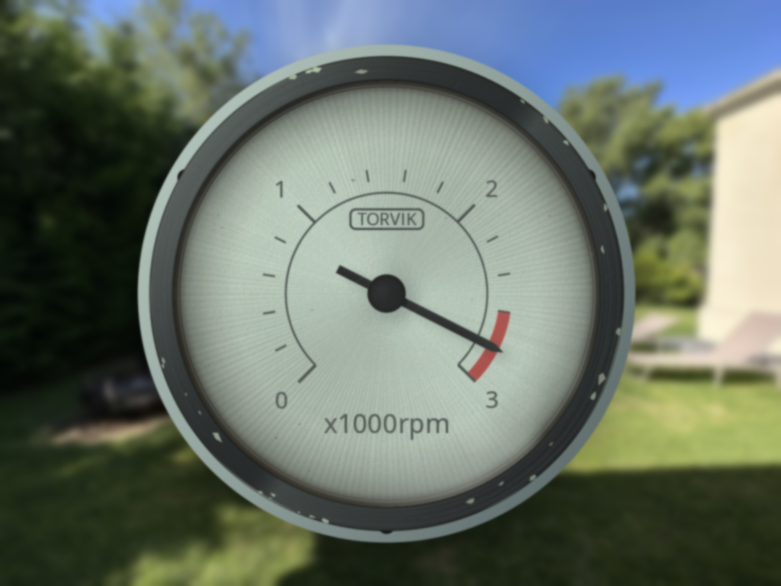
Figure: value=2800 unit=rpm
